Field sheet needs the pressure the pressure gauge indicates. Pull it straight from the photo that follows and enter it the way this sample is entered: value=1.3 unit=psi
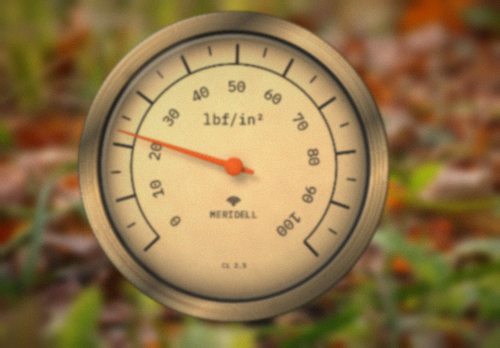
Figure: value=22.5 unit=psi
